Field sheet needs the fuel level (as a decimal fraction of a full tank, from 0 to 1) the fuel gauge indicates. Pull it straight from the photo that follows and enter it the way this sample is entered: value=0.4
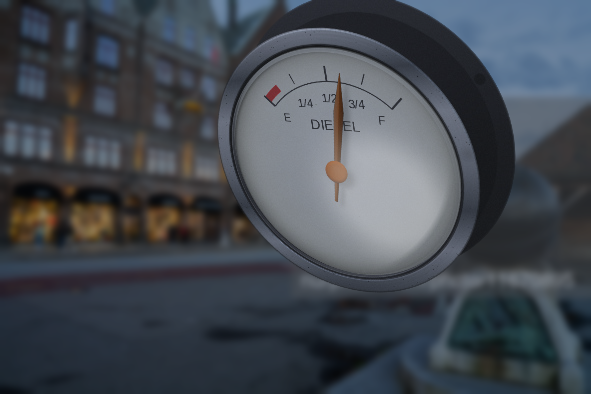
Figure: value=0.625
